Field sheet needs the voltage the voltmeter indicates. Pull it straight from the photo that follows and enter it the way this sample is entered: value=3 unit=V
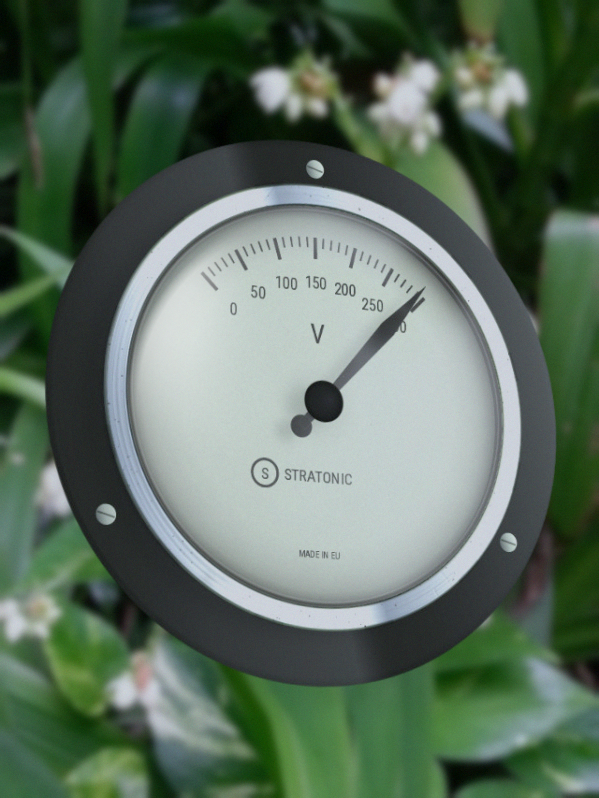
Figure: value=290 unit=V
